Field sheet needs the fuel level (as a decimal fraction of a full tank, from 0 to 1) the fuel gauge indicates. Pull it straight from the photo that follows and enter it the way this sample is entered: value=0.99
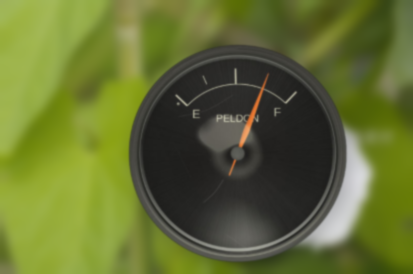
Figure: value=0.75
